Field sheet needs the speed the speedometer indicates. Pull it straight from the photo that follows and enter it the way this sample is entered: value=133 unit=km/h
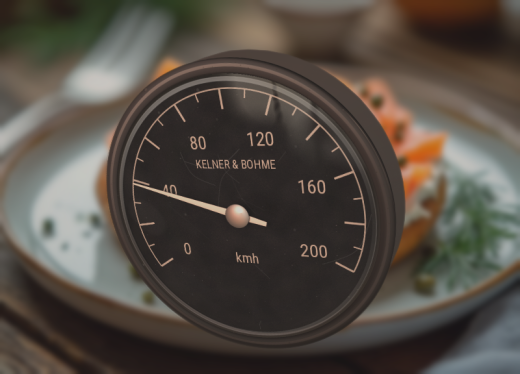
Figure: value=40 unit=km/h
